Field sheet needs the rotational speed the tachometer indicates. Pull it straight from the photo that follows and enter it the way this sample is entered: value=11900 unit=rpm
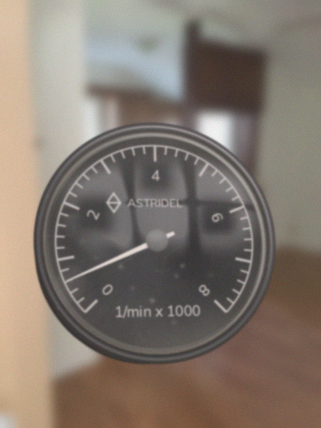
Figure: value=600 unit=rpm
